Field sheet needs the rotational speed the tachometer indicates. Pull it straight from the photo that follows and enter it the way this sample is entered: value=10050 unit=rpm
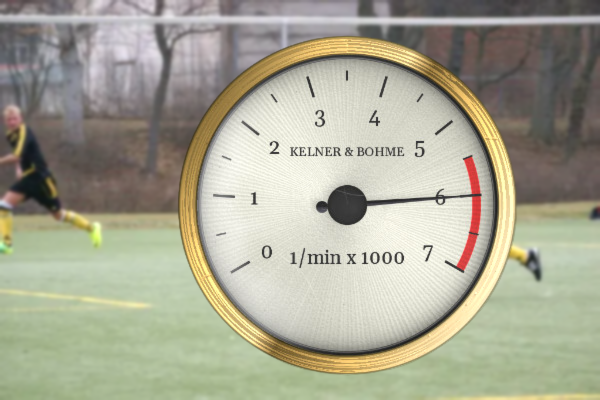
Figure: value=6000 unit=rpm
